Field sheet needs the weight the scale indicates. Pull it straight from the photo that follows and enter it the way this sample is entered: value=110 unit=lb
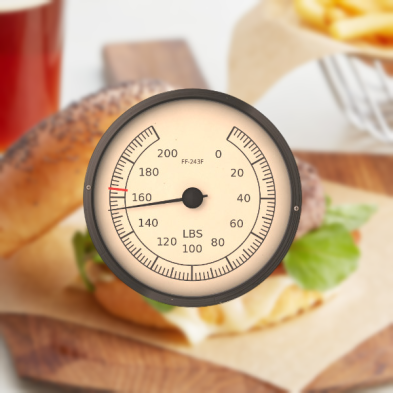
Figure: value=154 unit=lb
